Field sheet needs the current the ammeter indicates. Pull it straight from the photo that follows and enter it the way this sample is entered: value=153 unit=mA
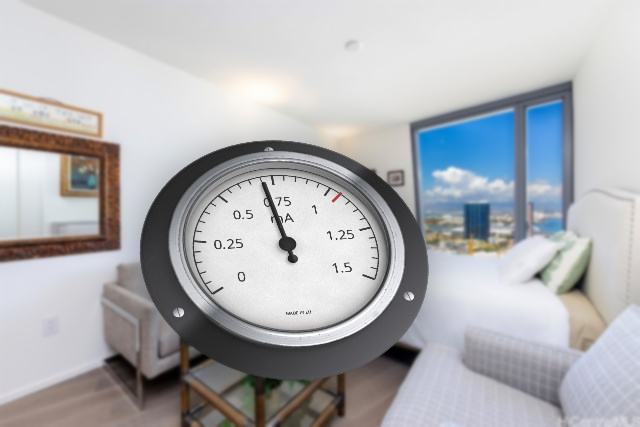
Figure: value=0.7 unit=mA
